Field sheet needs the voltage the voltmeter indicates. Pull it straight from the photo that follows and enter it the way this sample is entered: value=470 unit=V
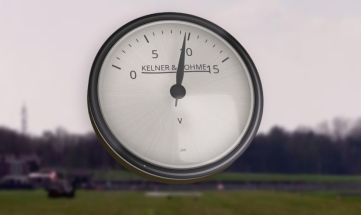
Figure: value=9.5 unit=V
